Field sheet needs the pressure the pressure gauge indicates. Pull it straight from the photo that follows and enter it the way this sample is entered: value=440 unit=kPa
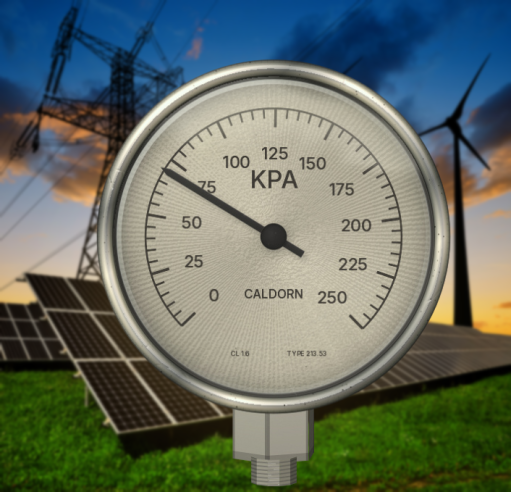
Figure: value=70 unit=kPa
